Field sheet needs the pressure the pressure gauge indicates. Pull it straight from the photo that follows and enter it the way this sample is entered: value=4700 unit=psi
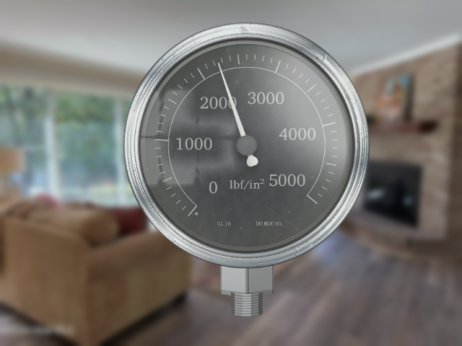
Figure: value=2250 unit=psi
